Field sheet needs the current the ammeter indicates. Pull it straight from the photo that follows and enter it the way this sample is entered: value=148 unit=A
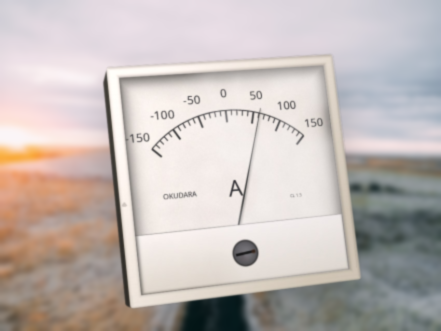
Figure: value=60 unit=A
